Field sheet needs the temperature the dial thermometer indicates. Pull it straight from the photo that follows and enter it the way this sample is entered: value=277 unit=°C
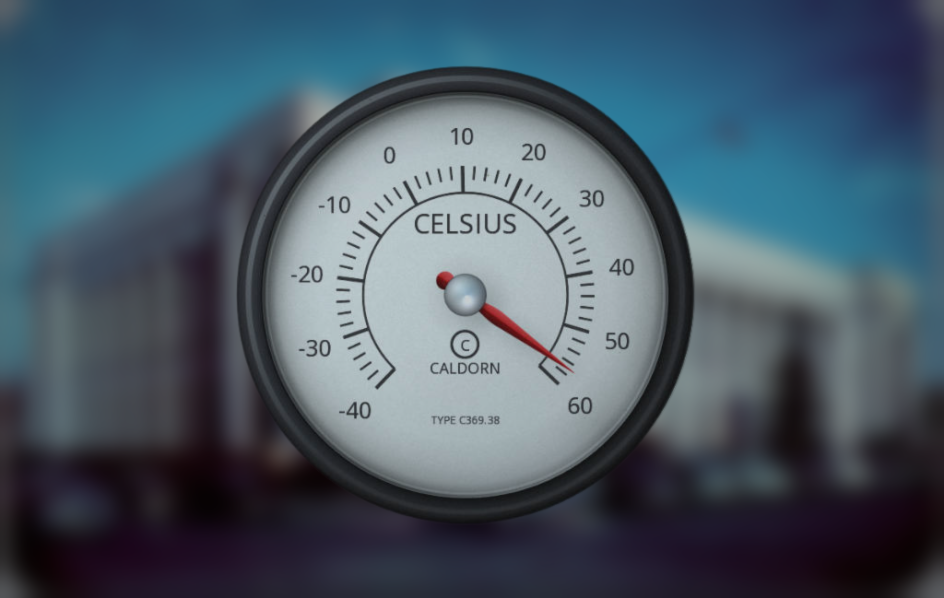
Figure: value=57 unit=°C
